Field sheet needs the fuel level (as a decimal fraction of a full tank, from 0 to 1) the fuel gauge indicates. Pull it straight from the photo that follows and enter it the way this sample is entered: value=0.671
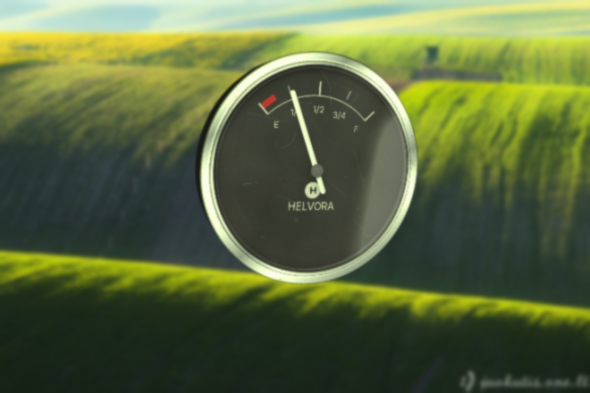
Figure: value=0.25
